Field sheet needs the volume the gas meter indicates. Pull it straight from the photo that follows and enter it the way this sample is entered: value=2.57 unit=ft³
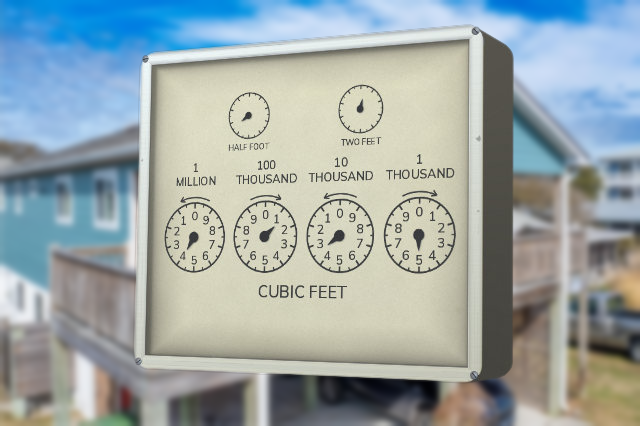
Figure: value=413500 unit=ft³
